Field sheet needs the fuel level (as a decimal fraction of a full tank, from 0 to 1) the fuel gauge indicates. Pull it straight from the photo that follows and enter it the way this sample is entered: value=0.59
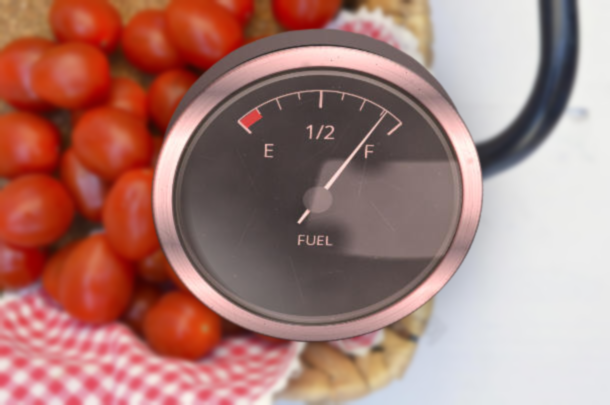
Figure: value=0.875
